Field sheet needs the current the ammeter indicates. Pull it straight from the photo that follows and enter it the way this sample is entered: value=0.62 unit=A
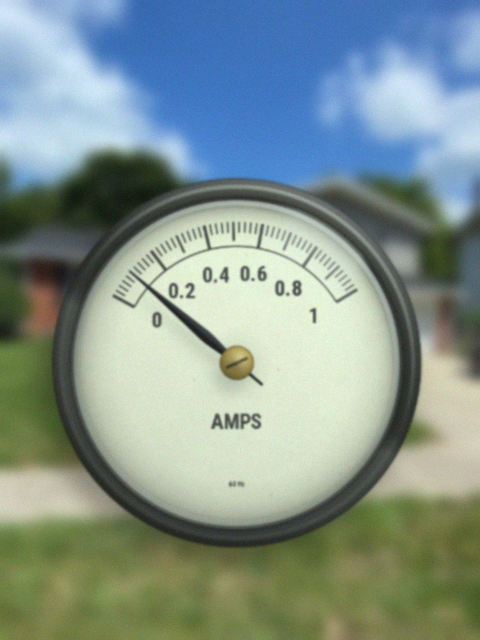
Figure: value=0.1 unit=A
